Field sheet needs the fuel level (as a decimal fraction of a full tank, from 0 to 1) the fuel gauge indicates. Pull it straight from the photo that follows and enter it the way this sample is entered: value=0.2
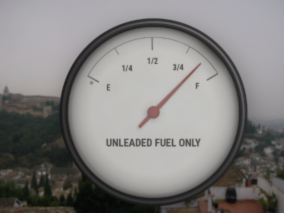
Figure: value=0.875
